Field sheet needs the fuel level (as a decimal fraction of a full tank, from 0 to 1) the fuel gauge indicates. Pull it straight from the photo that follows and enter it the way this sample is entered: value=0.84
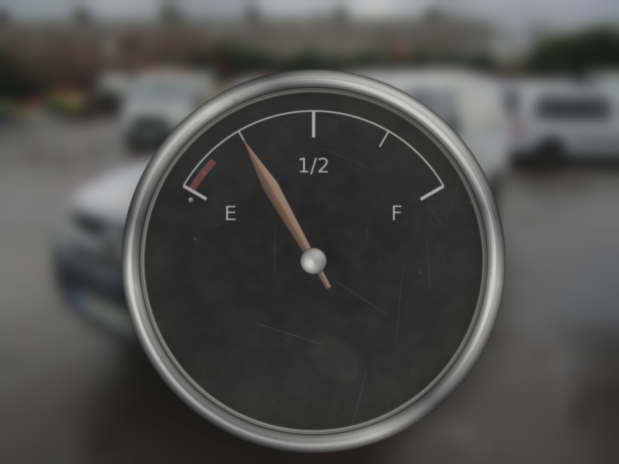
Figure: value=0.25
